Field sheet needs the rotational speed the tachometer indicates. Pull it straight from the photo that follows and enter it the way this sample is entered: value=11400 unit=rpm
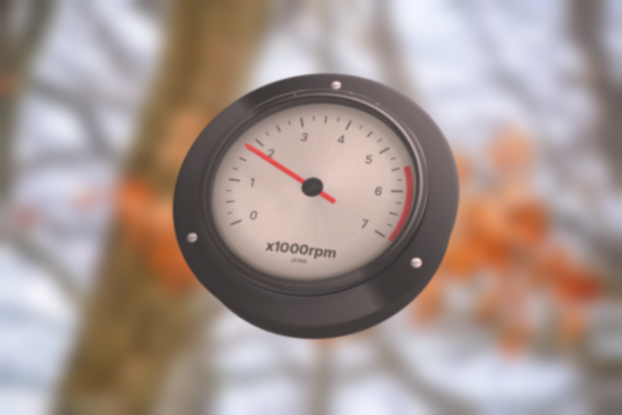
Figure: value=1750 unit=rpm
